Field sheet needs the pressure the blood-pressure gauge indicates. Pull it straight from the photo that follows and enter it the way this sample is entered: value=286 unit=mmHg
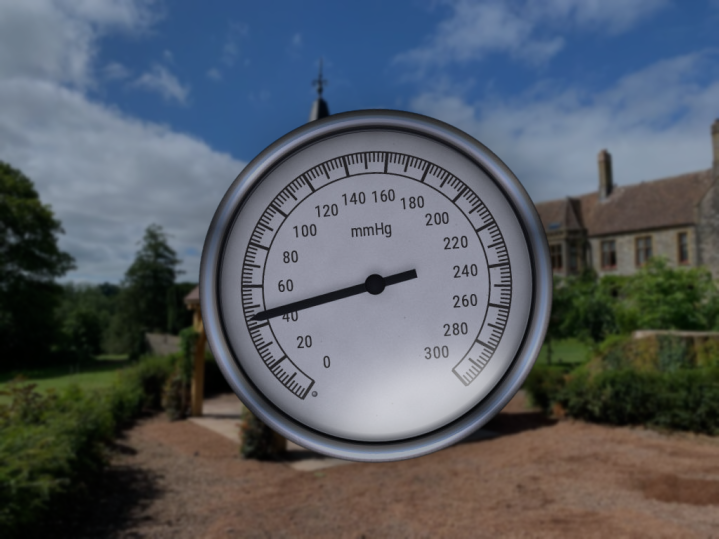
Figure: value=44 unit=mmHg
